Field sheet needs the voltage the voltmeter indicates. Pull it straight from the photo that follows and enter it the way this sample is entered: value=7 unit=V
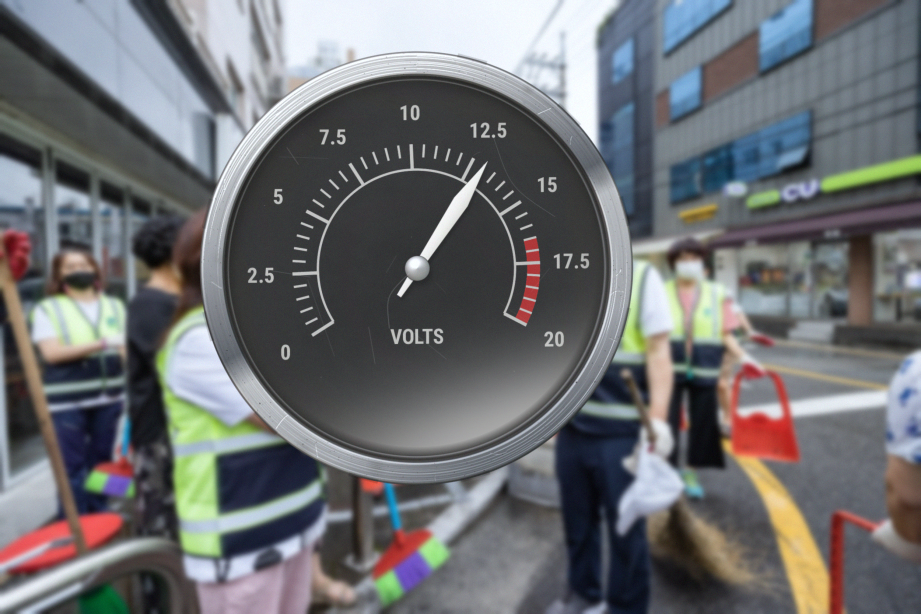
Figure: value=13 unit=V
